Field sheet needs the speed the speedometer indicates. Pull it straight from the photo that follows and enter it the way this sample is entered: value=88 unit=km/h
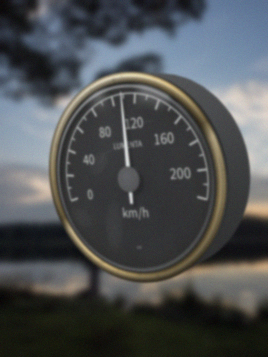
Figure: value=110 unit=km/h
